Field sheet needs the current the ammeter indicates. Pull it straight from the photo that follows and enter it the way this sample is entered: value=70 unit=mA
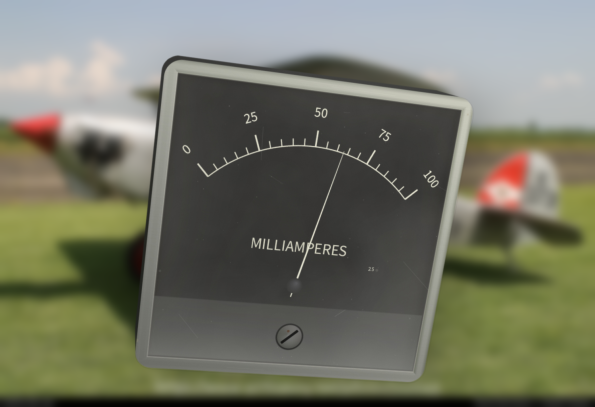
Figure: value=62.5 unit=mA
